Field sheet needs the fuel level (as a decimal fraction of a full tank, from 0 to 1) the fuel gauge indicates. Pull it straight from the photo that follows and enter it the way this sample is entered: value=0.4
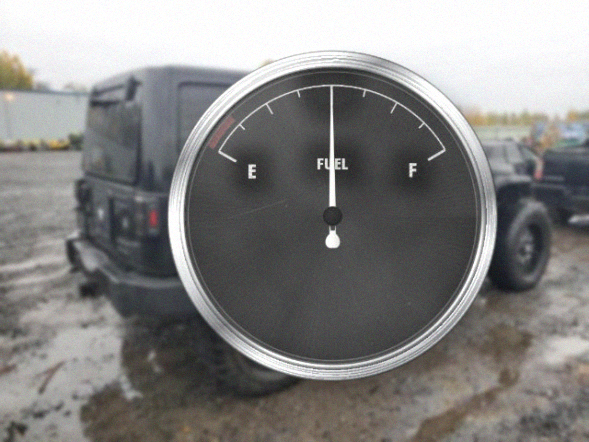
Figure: value=0.5
